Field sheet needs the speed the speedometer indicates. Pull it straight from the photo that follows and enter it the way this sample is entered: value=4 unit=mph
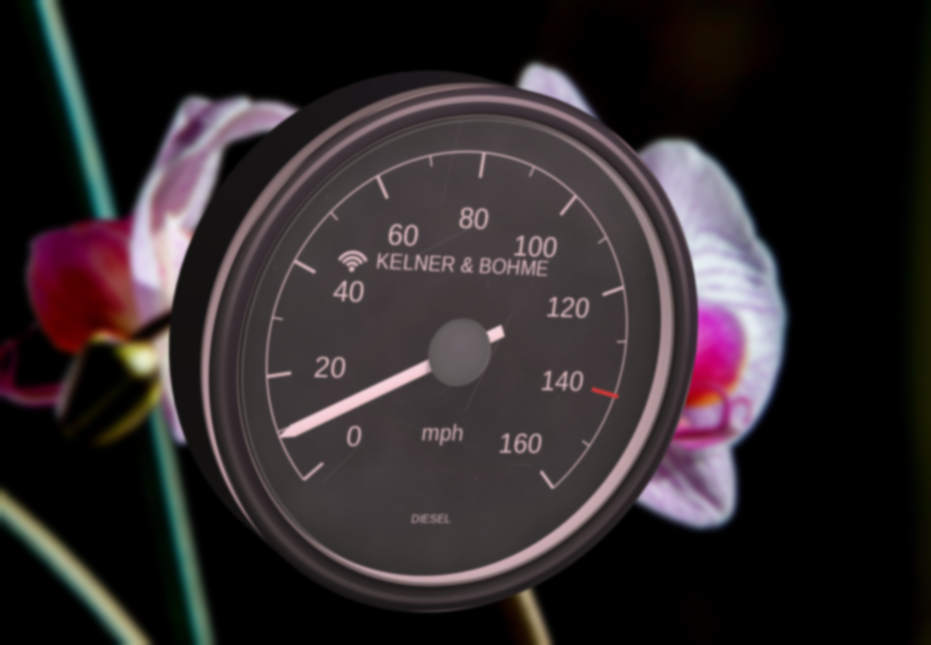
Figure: value=10 unit=mph
